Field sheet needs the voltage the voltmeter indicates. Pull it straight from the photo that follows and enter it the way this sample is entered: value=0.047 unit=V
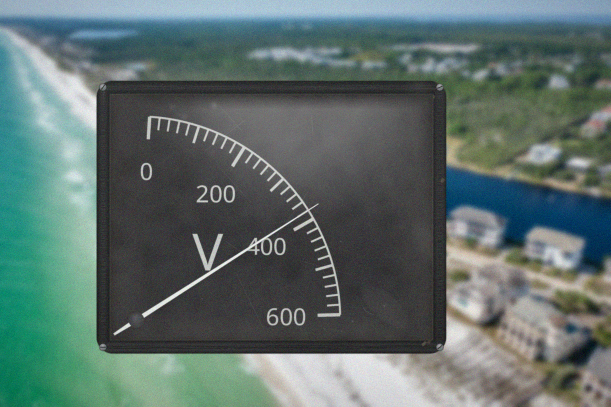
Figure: value=380 unit=V
